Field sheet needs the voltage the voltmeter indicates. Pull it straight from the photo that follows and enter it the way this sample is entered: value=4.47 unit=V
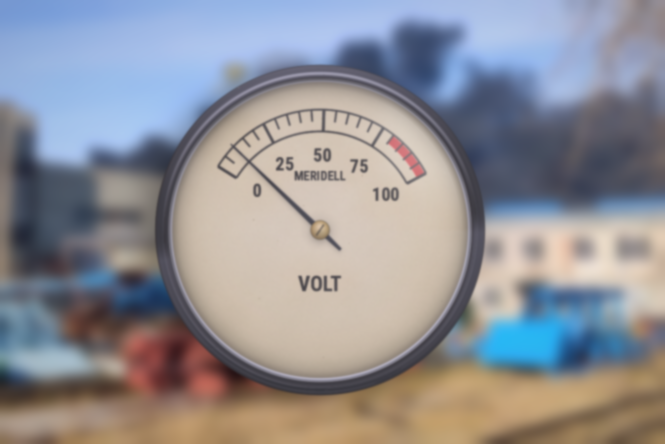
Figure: value=10 unit=V
